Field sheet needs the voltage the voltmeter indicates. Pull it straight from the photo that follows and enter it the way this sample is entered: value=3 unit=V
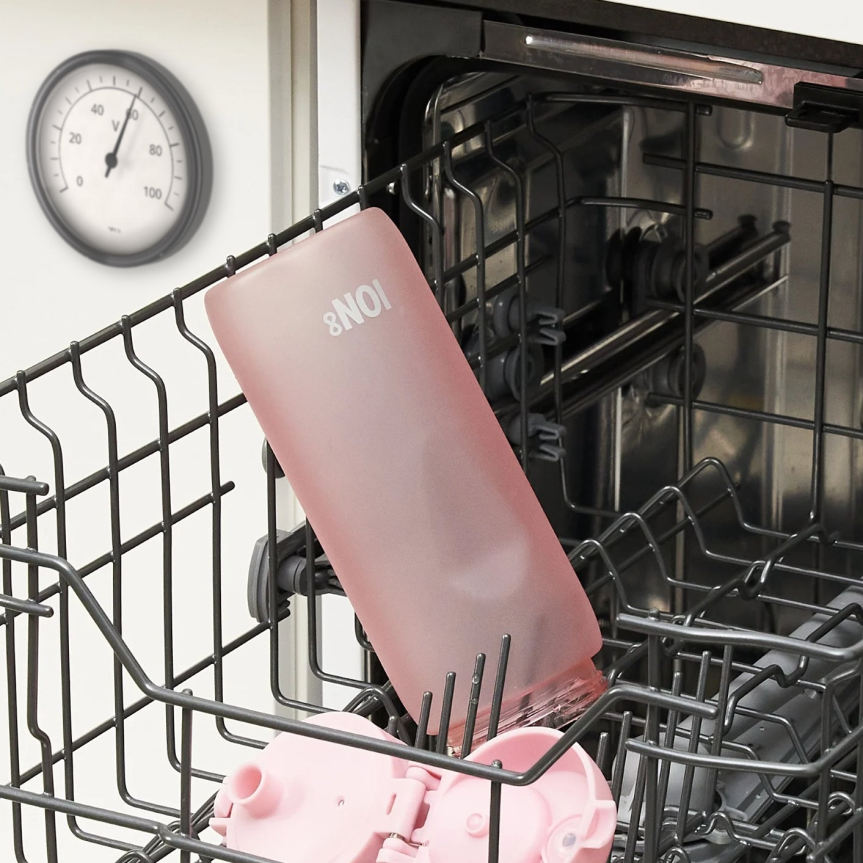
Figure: value=60 unit=V
